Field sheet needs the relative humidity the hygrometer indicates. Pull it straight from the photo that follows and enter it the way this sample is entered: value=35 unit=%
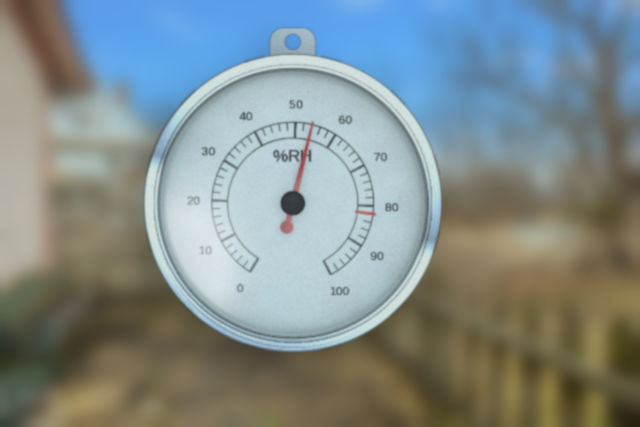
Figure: value=54 unit=%
